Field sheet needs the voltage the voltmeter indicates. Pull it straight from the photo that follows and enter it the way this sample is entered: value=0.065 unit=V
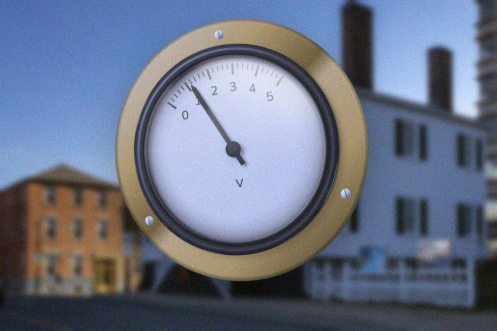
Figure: value=1.2 unit=V
